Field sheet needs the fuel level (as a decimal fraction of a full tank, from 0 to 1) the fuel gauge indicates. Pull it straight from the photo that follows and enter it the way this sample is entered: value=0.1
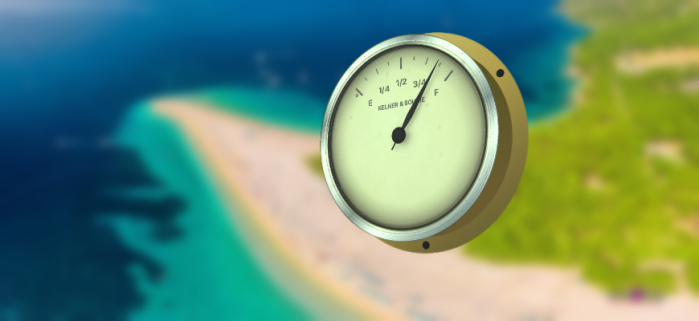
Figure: value=0.875
